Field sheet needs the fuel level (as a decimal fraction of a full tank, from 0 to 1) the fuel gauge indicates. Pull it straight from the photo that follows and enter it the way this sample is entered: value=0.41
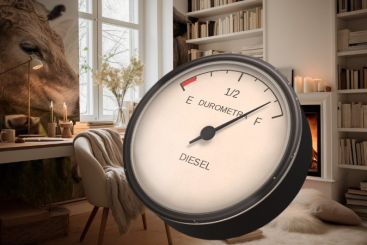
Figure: value=0.875
